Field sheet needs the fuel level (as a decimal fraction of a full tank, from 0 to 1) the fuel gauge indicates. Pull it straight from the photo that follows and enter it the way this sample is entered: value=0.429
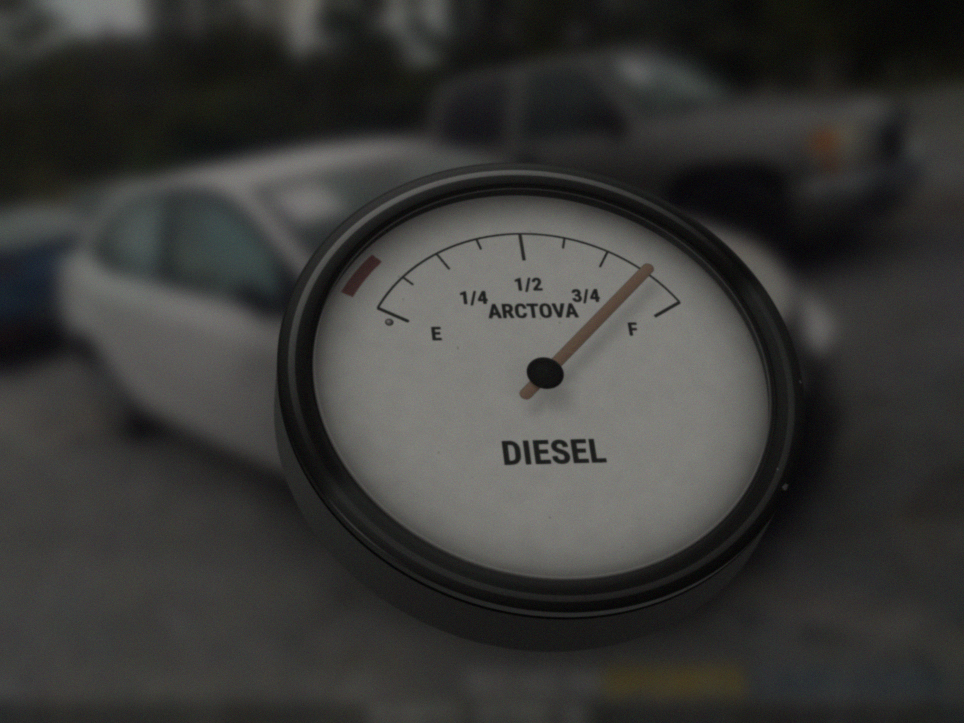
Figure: value=0.875
